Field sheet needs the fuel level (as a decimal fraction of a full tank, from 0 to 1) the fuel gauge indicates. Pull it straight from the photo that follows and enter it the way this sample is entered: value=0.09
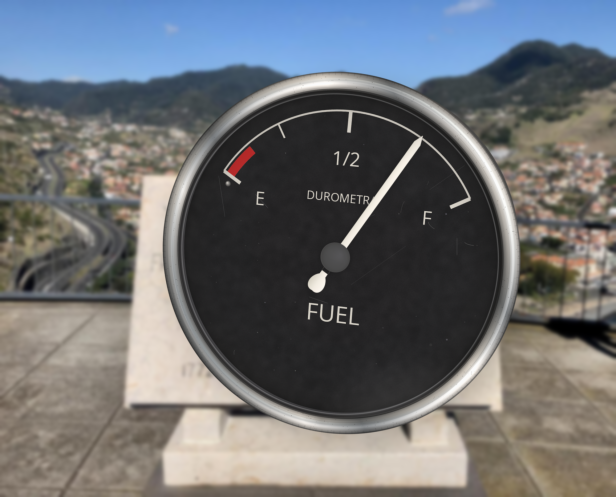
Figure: value=0.75
